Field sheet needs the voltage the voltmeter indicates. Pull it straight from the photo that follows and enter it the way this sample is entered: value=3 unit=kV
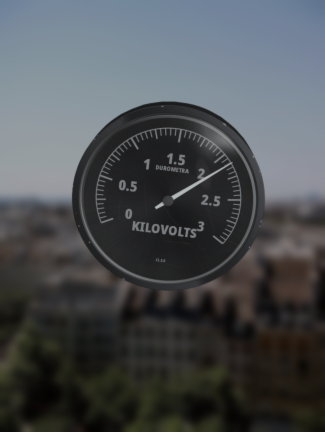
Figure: value=2.1 unit=kV
